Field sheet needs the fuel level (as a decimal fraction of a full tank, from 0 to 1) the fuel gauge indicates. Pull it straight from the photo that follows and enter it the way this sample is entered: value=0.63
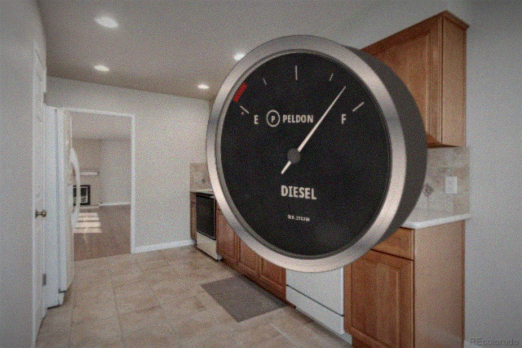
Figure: value=0.875
